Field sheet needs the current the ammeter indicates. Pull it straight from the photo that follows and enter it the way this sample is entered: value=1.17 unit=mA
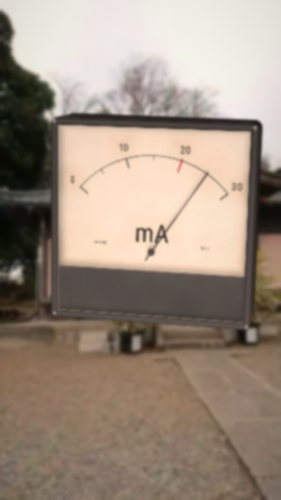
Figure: value=25 unit=mA
